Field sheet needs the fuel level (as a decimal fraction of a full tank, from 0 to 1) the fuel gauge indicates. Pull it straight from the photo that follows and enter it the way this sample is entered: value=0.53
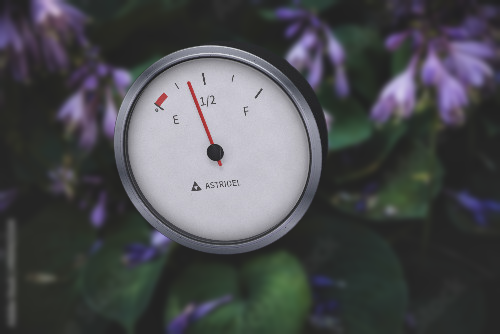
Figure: value=0.375
